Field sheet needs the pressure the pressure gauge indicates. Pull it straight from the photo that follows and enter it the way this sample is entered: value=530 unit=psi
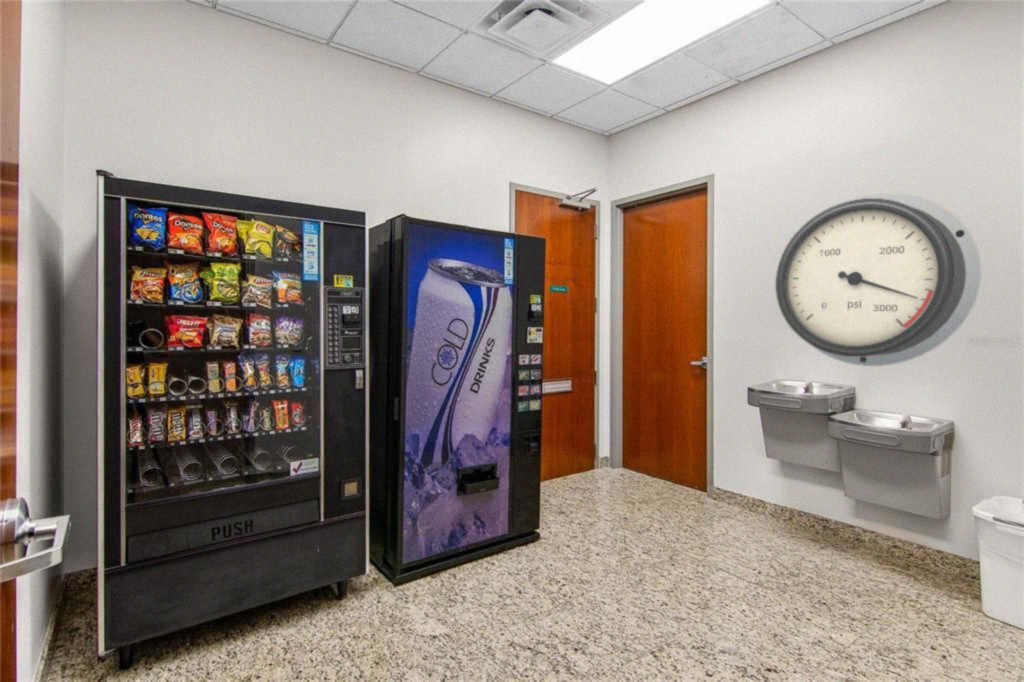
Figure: value=2700 unit=psi
